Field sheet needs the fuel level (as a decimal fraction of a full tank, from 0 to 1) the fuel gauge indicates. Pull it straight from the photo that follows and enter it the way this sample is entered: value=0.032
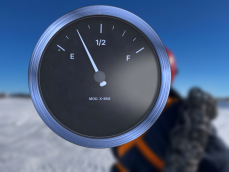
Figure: value=0.25
